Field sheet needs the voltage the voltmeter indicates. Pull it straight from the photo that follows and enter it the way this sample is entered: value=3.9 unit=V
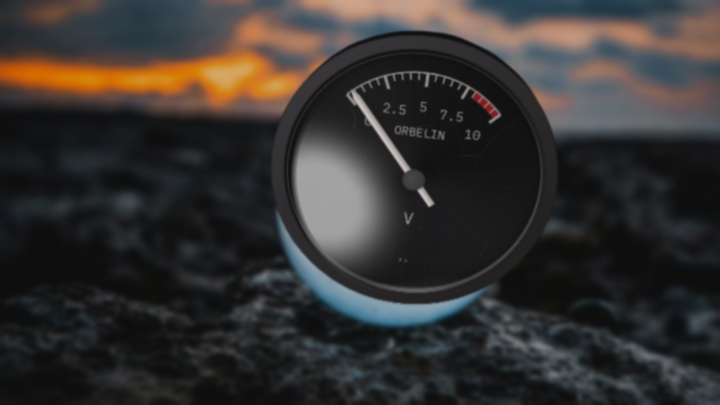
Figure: value=0.5 unit=V
